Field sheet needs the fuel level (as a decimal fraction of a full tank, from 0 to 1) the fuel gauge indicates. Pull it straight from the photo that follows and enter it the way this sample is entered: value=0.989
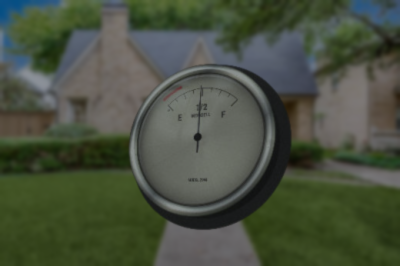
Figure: value=0.5
